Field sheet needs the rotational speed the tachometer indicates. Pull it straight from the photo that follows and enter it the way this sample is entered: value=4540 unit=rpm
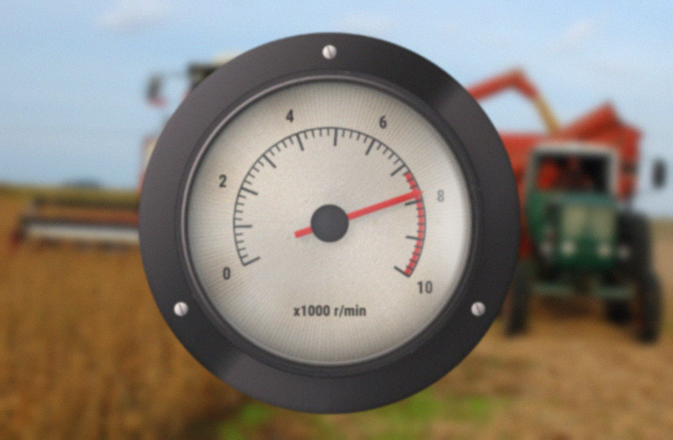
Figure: value=7800 unit=rpm
